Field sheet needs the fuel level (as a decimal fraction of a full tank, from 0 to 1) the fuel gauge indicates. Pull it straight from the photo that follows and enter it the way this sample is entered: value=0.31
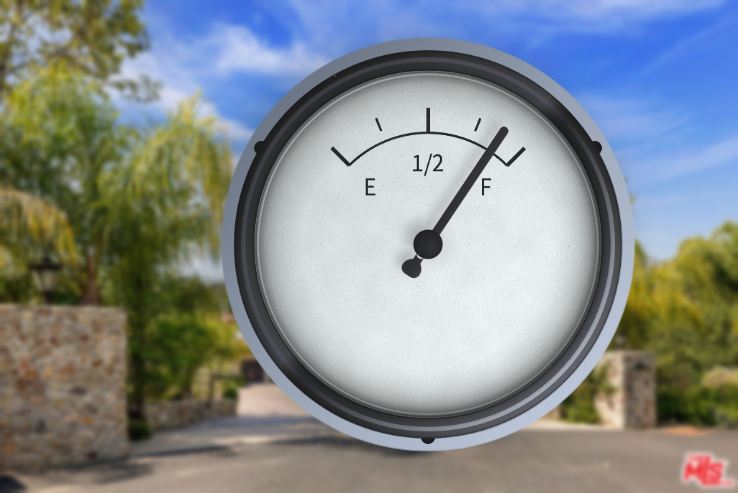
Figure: value=0.875
